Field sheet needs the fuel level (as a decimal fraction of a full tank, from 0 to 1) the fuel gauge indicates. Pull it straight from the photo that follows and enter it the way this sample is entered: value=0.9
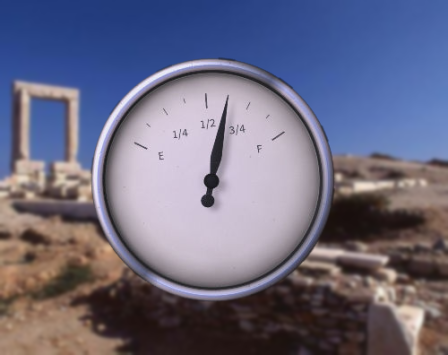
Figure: value=0.625
